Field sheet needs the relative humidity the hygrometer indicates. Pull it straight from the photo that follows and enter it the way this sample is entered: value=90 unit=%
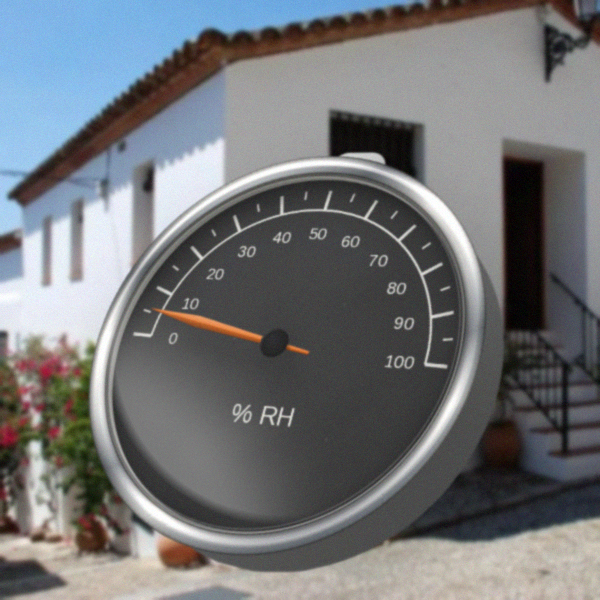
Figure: value=5 unit=%
